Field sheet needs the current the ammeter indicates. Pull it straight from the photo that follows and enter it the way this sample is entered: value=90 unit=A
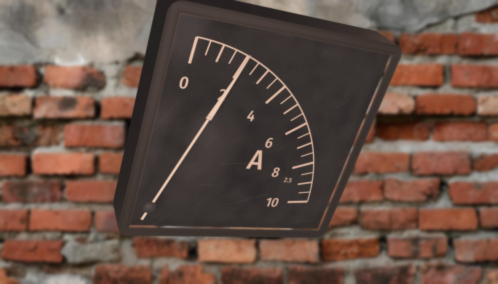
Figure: value=2 unit=A
